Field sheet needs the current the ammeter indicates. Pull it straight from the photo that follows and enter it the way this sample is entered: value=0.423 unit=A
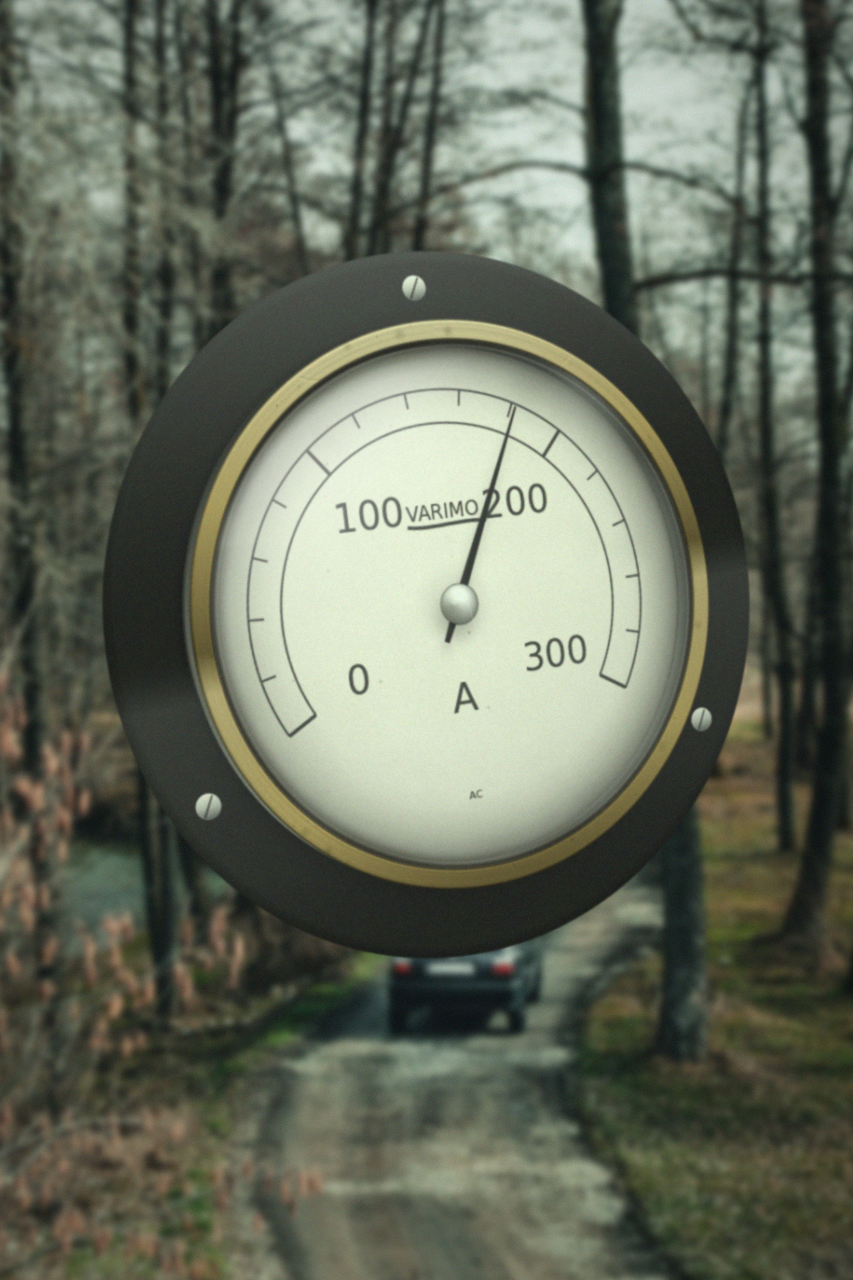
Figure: value=180 unit=A
